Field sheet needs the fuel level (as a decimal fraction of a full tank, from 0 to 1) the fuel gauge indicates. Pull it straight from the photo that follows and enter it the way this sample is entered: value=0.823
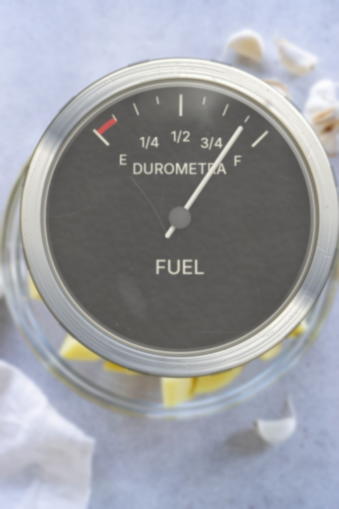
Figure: value=0.875
